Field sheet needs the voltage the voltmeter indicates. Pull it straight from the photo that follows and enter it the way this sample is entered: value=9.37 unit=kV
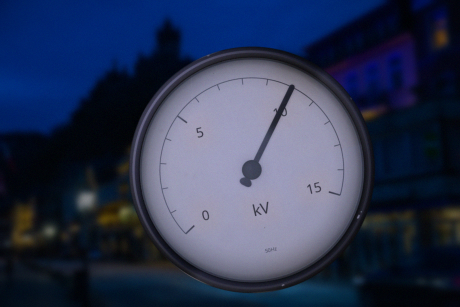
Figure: value=10 unit=kV
